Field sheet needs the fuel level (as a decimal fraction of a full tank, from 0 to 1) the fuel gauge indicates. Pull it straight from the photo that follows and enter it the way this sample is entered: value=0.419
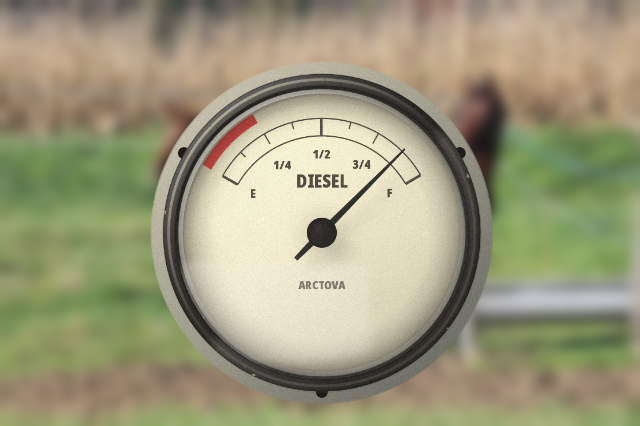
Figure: value=0.875
